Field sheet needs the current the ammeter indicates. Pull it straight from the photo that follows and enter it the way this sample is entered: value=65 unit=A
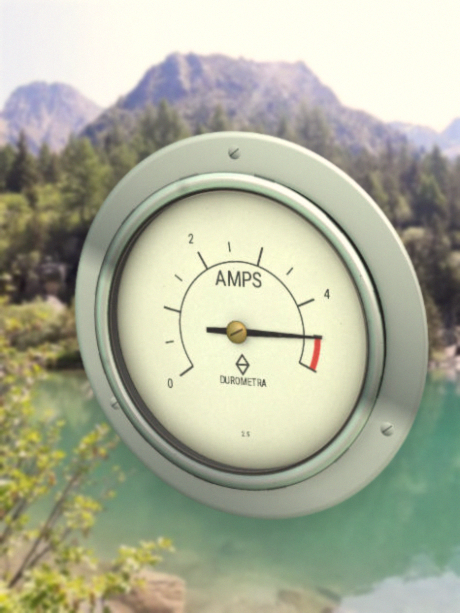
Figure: value=4.5 unit=A
